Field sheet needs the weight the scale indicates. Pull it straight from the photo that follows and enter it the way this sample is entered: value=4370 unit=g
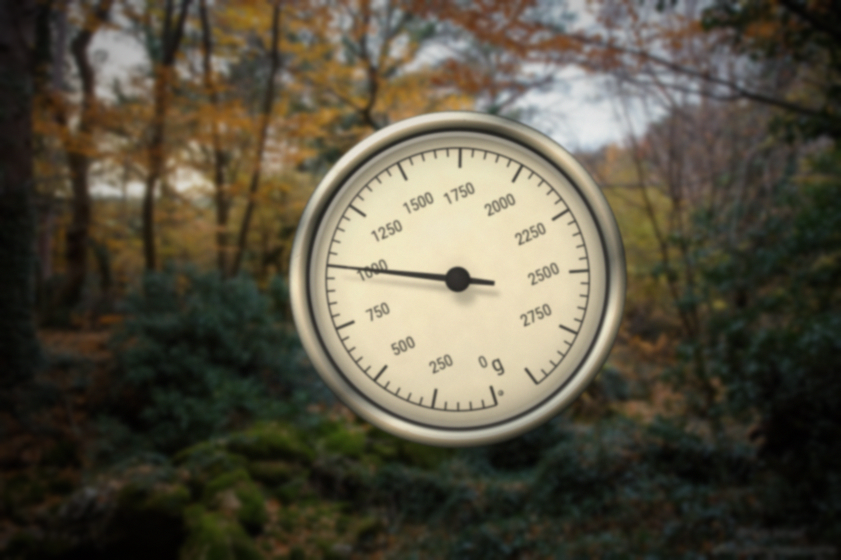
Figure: value=1000 unit=g
